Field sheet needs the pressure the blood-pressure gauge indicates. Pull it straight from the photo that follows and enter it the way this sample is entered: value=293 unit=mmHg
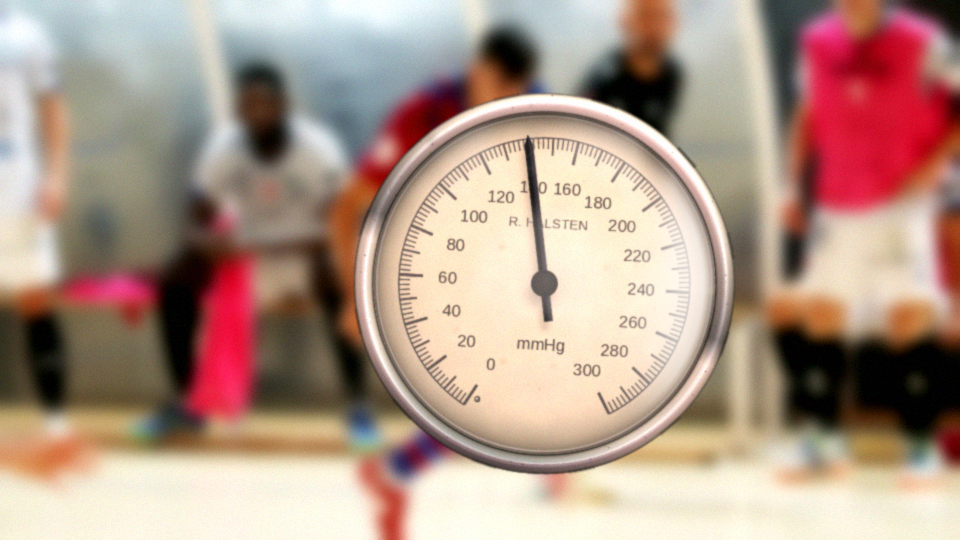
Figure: value=140 unit=mmHg
